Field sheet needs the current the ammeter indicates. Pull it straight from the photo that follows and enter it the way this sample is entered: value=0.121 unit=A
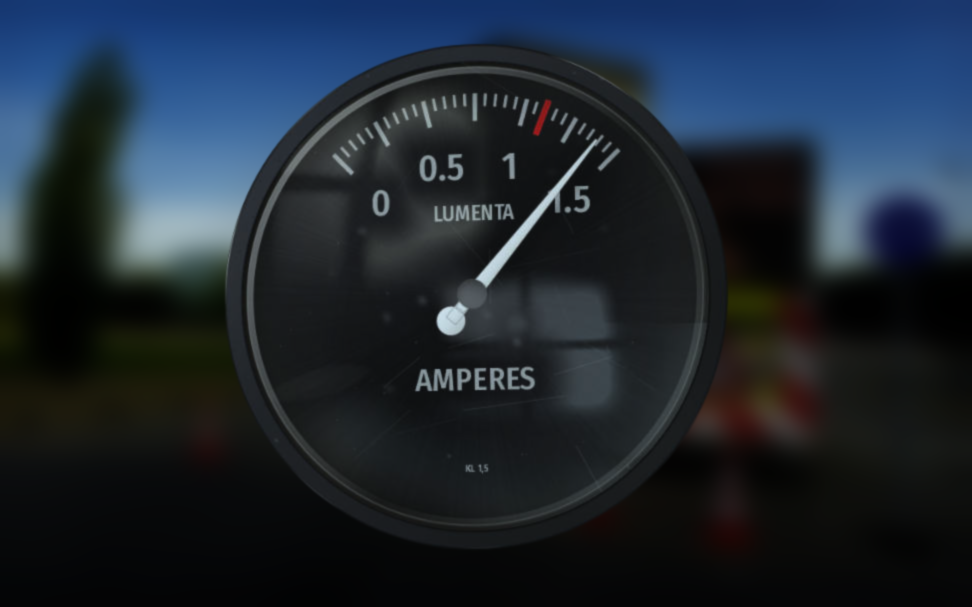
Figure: value=1.4 unit=A
